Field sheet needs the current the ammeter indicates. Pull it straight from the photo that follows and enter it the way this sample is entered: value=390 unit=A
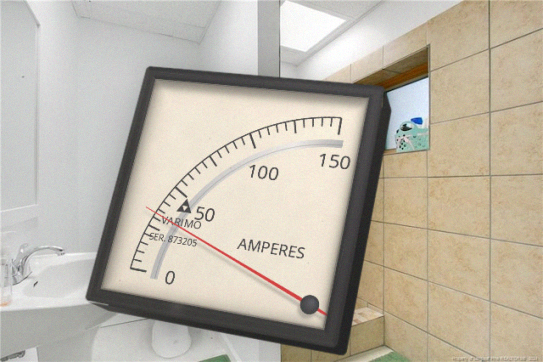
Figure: value=32.5 unit=A
